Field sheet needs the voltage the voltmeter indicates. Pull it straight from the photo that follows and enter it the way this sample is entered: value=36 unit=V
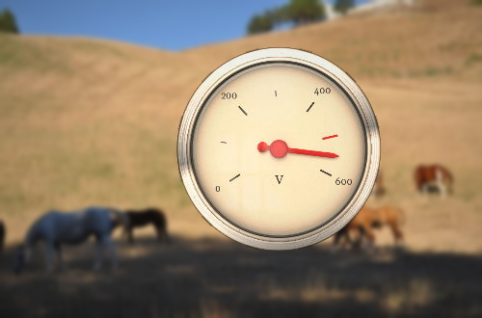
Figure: value=550 unit=V
